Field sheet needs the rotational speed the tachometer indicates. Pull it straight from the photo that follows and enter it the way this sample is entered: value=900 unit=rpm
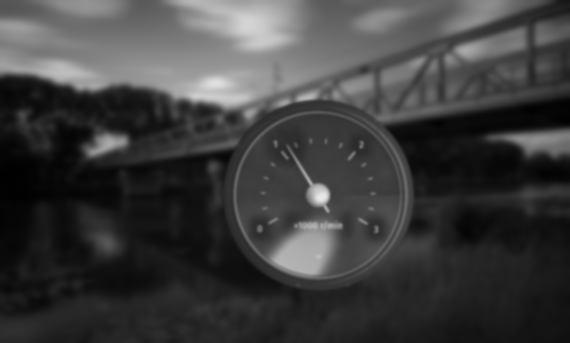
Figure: value=1100 unit=rpm
